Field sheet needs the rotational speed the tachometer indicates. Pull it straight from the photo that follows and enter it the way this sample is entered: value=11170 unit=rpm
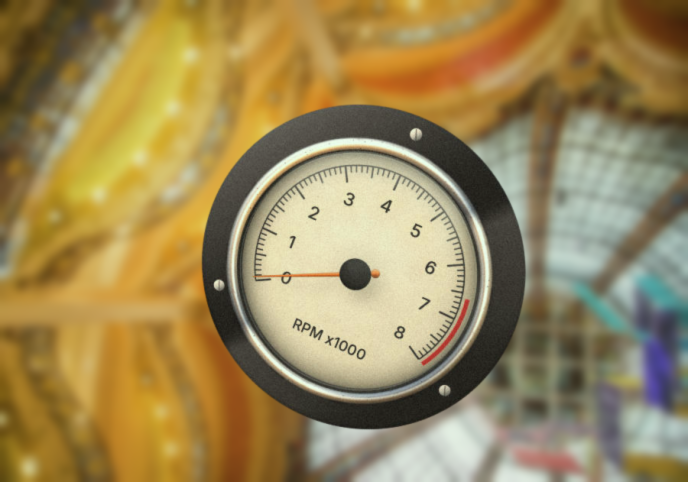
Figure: value=100 unit=rpm
